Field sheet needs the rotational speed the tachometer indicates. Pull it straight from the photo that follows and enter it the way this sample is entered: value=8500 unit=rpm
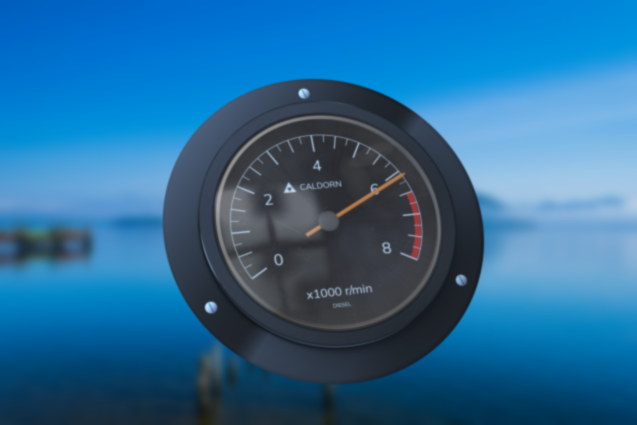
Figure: value=6125 unit=rpm
